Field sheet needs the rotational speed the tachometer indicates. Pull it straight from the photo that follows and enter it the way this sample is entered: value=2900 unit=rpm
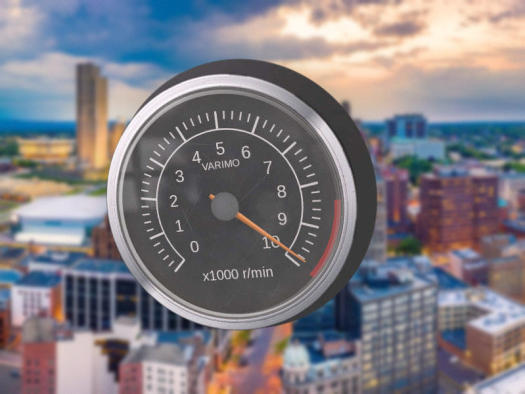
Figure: value=9800 unit=rpm
